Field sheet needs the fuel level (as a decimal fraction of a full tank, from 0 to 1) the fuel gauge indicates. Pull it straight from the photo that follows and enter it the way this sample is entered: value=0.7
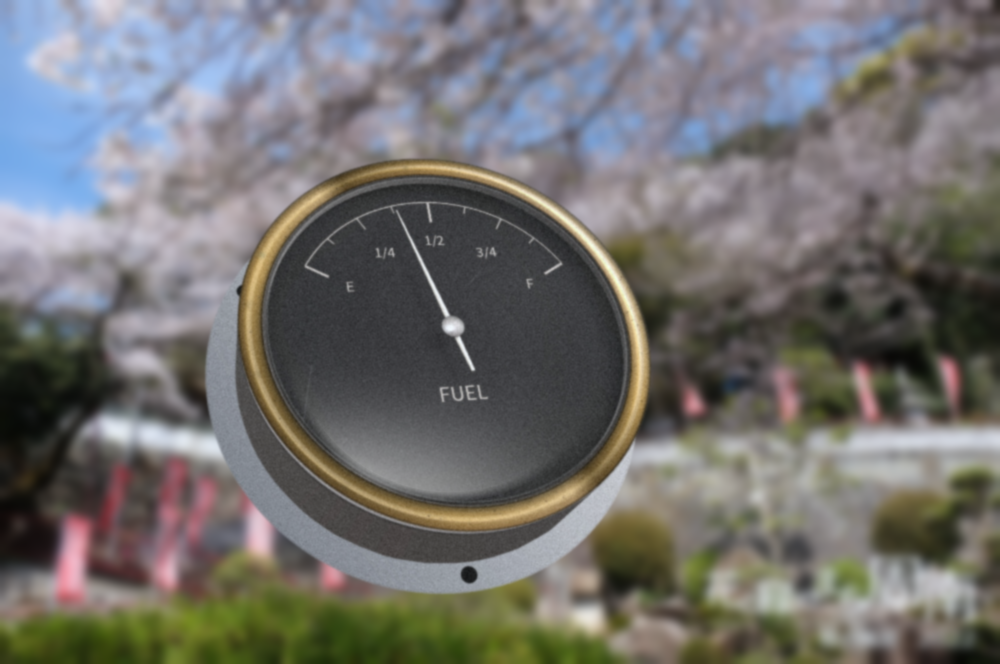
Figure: value=0.375
